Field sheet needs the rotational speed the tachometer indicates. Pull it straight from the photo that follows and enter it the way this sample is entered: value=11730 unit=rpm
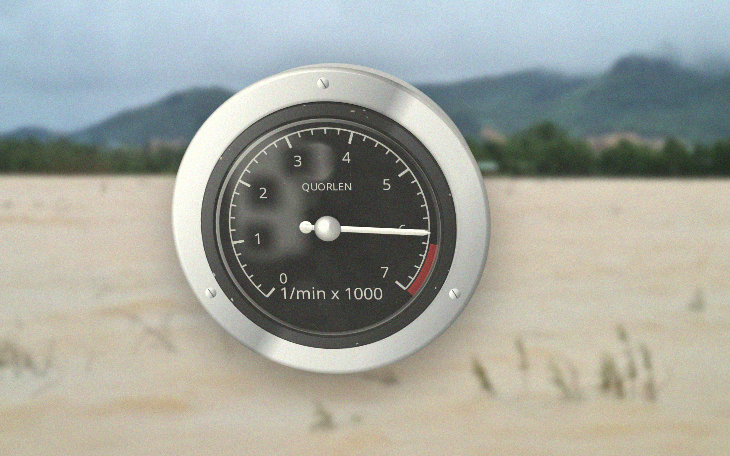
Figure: value=6000 unit=rpm
